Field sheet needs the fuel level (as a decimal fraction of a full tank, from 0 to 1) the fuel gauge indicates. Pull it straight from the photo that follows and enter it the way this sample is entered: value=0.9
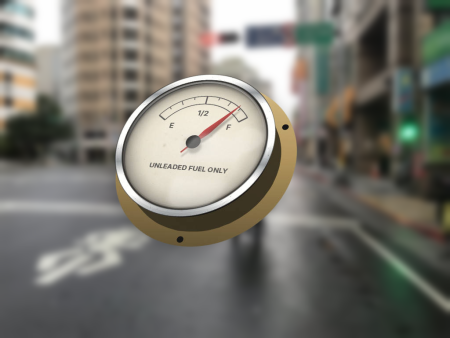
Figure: value=0.875
